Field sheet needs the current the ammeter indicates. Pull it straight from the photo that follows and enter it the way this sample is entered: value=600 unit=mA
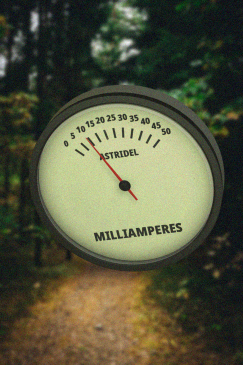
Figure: value=10 unit=mA
